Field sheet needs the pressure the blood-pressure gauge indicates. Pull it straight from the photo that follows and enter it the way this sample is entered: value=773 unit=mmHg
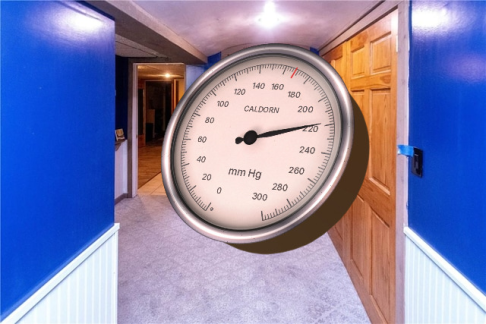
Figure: value=220 unit=mmHg
